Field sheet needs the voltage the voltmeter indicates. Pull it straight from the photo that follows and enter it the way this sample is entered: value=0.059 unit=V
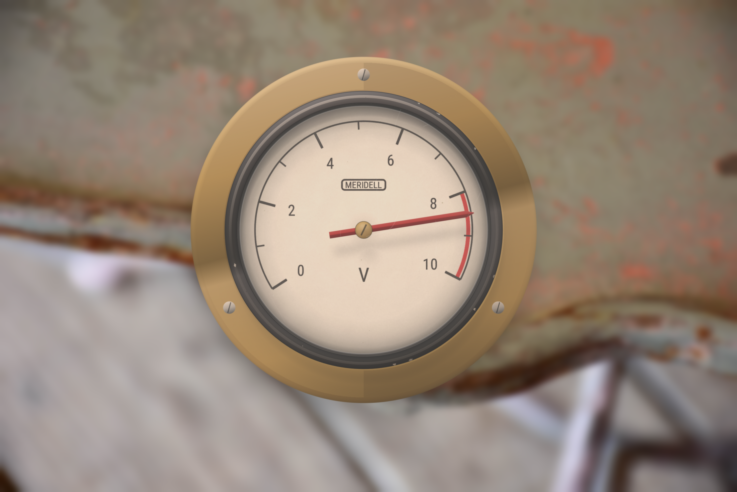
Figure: value=8.5 unit=V
